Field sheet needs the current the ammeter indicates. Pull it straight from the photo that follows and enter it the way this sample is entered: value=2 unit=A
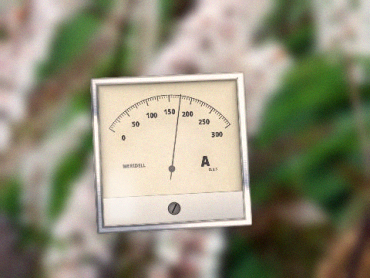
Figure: value=175 unit=A
